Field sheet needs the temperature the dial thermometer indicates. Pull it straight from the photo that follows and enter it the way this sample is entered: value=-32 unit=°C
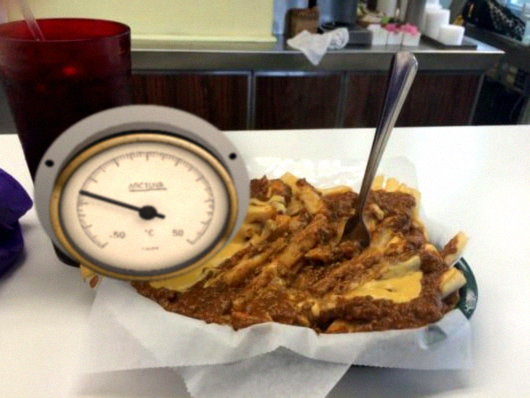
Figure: value=-25 unit=°C
